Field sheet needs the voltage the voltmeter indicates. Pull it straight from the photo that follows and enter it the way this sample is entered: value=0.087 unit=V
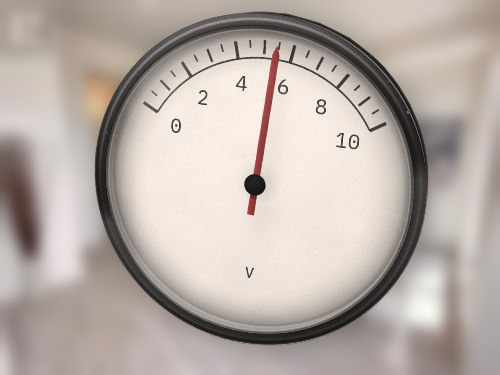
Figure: value=5.5 unit=V
